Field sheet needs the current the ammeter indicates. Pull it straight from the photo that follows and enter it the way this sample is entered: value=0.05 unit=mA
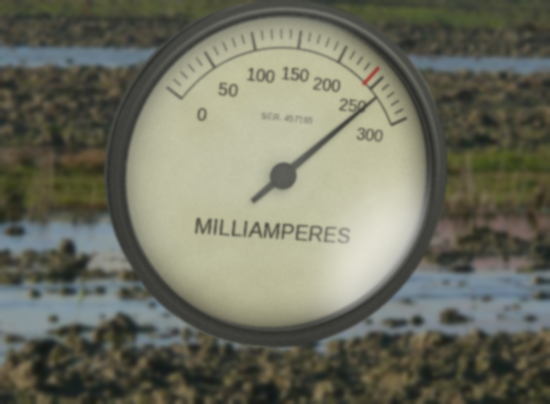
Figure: value=260 unit=mA
